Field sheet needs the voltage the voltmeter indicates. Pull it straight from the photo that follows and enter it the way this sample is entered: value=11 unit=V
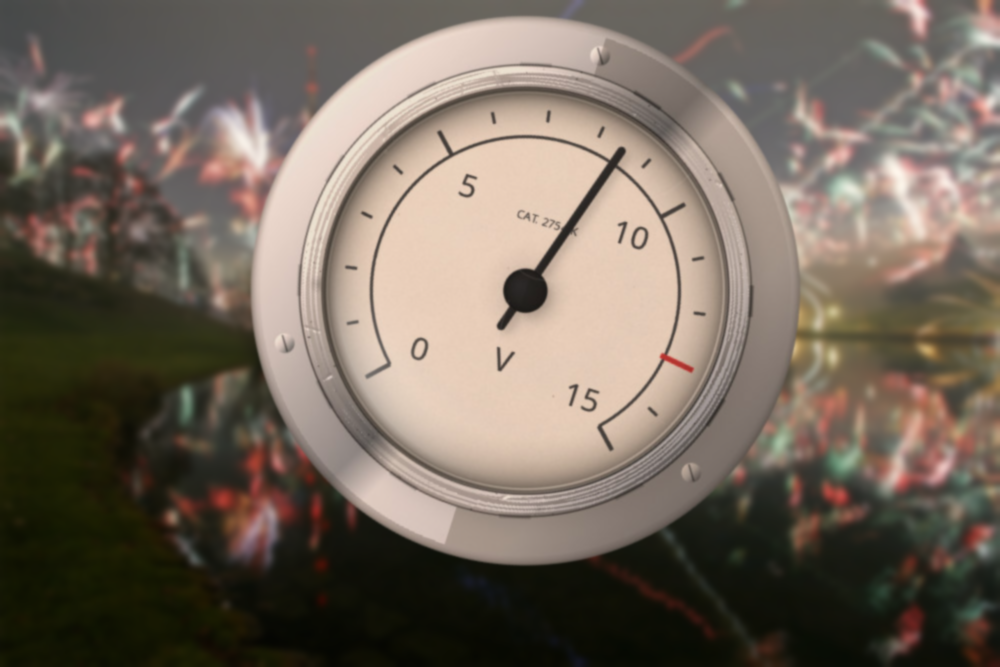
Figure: value=8.5 unit=V
